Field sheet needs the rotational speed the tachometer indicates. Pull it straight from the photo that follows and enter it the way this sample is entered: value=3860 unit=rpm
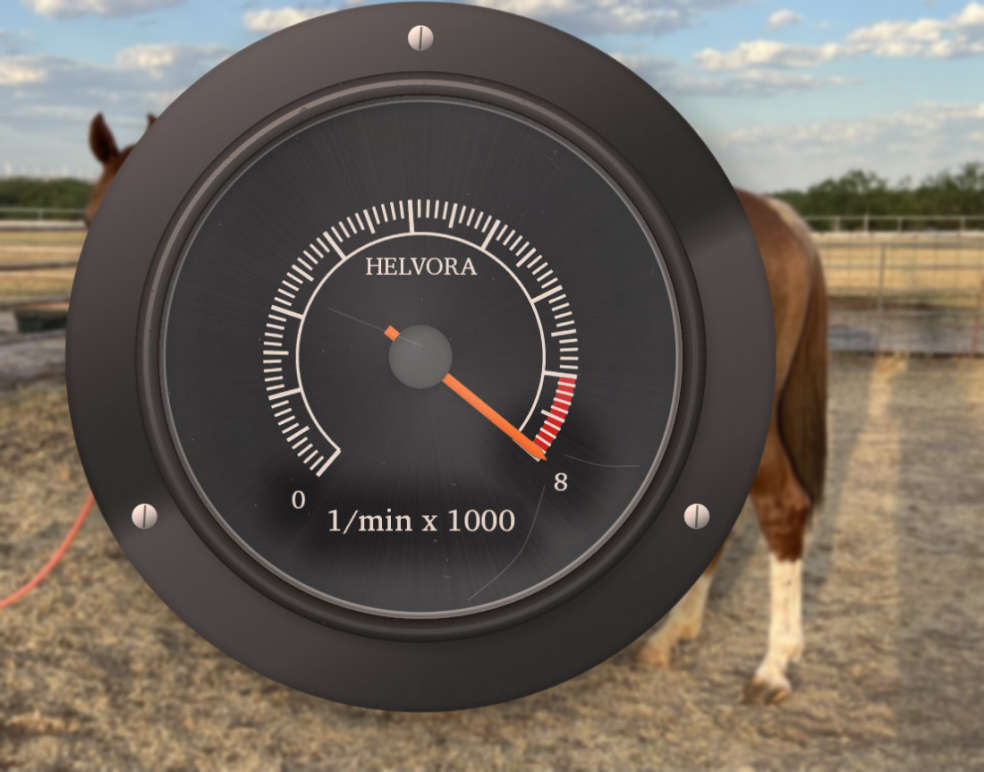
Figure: value=7950 unit=rpm
